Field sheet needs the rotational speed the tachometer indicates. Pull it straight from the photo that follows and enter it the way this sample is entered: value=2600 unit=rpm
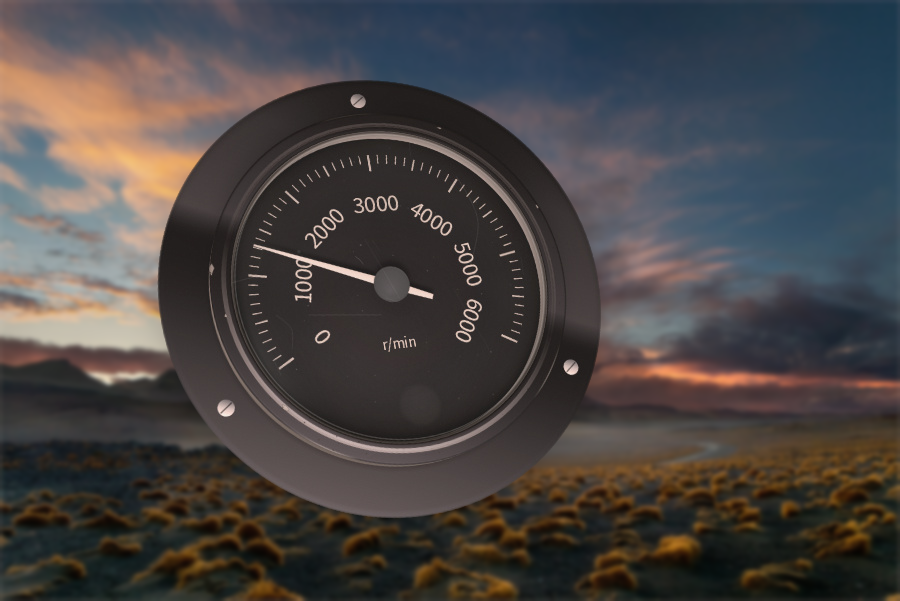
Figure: value=1300 unit=rpm
